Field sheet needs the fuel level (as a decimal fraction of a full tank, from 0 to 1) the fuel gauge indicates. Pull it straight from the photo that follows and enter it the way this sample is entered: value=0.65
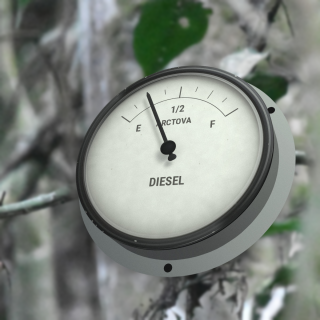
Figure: value=0.25
